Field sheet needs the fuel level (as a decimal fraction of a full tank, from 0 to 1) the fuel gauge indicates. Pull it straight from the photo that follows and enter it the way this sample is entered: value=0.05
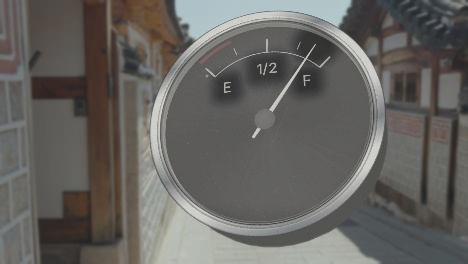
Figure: value=0.875
